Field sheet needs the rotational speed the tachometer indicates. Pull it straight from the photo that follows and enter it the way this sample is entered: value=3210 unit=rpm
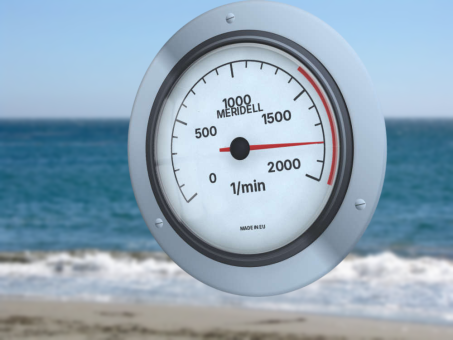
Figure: value=1800 unit=rpm
